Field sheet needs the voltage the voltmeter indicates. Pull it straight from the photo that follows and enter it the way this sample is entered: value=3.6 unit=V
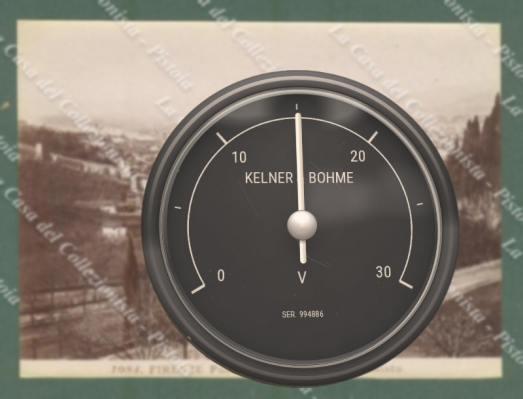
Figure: value=15 unit=V
